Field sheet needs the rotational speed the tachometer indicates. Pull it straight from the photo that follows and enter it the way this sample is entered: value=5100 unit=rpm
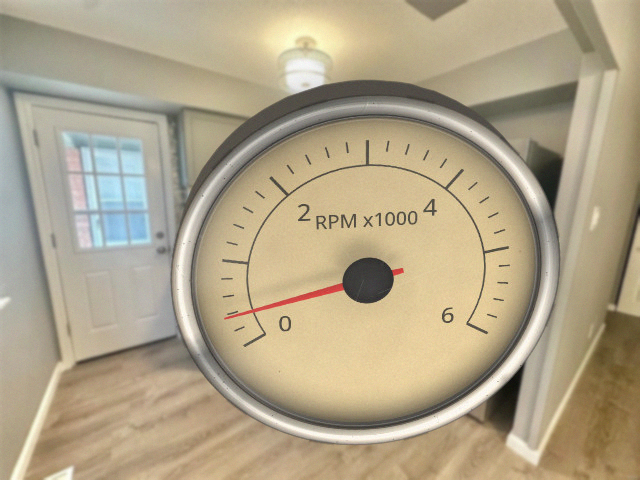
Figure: value=400 unit=rpm
